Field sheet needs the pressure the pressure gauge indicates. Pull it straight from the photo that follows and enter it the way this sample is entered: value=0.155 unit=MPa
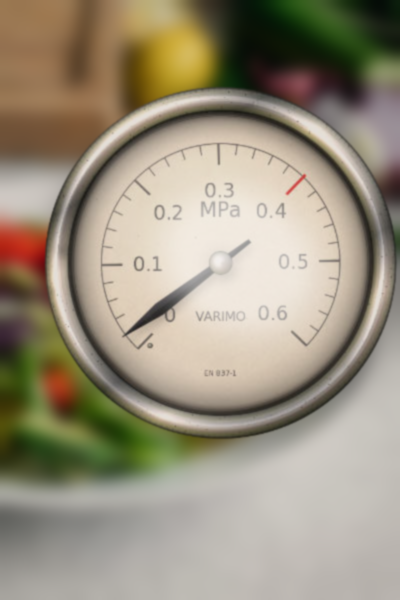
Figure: value=0.02 unit=MPa
